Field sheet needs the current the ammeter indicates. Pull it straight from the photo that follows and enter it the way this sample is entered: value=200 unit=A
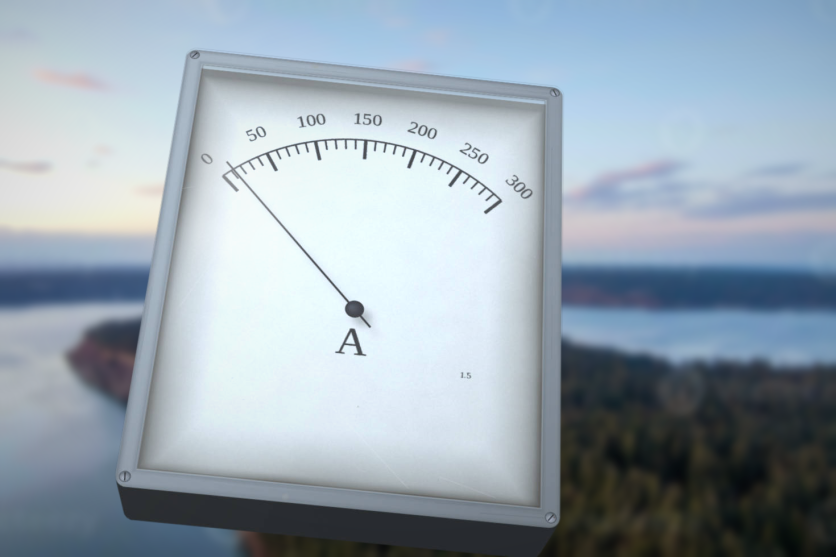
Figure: value=10 unit=A
